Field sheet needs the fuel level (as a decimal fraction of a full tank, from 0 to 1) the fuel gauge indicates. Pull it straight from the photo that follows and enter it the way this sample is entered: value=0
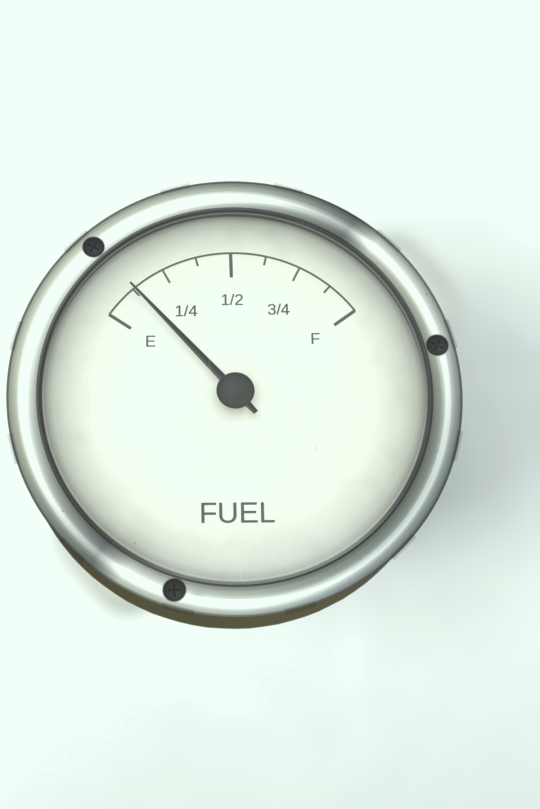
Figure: value=0.125
